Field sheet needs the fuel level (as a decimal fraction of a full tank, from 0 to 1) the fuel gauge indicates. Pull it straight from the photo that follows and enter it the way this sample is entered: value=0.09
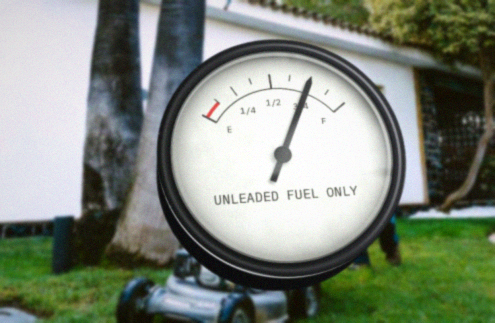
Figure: value=0.75
